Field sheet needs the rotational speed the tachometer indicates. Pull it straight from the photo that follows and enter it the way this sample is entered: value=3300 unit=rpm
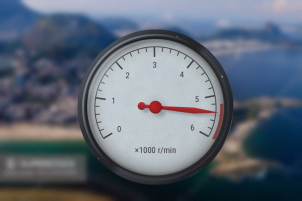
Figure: value=5400 unit=rpm
